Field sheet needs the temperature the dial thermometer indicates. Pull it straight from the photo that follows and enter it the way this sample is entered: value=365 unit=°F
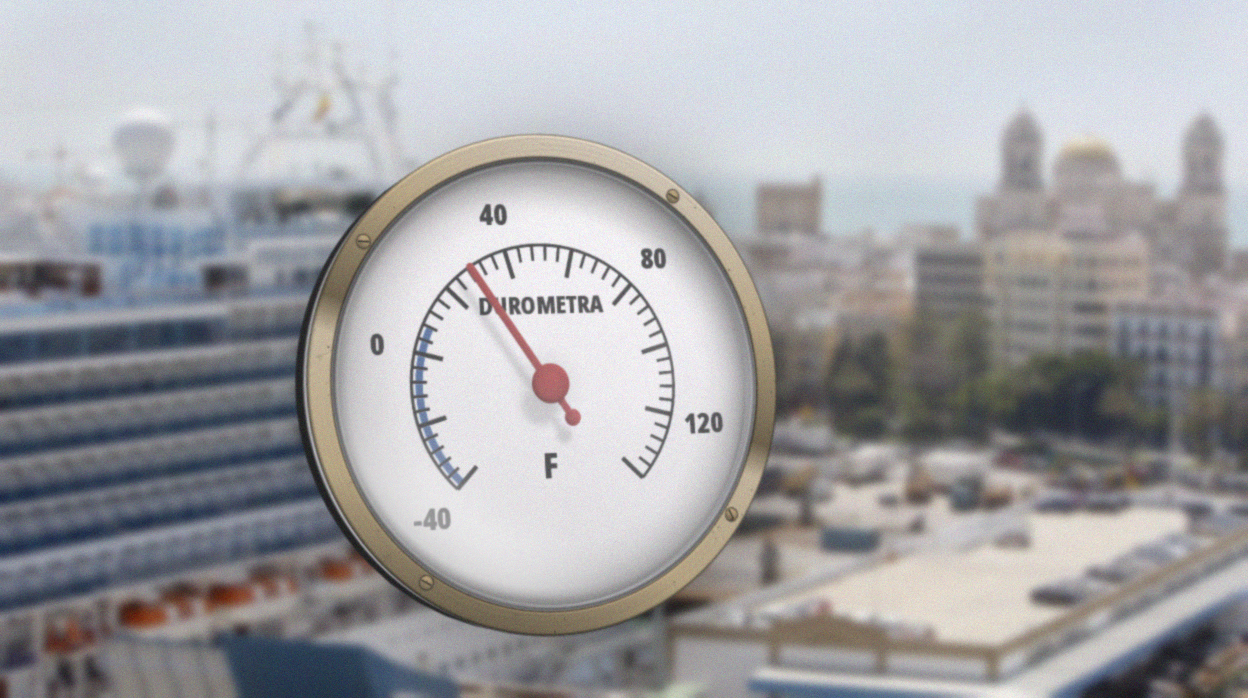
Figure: value=28 unit=°F
